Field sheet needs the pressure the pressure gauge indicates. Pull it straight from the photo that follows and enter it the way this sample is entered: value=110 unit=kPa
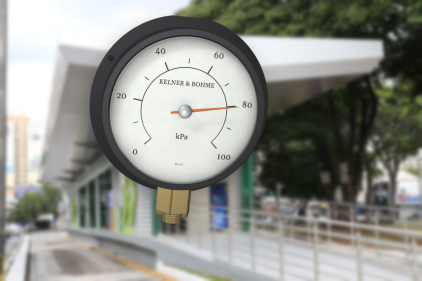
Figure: value=80 unit=kPa
